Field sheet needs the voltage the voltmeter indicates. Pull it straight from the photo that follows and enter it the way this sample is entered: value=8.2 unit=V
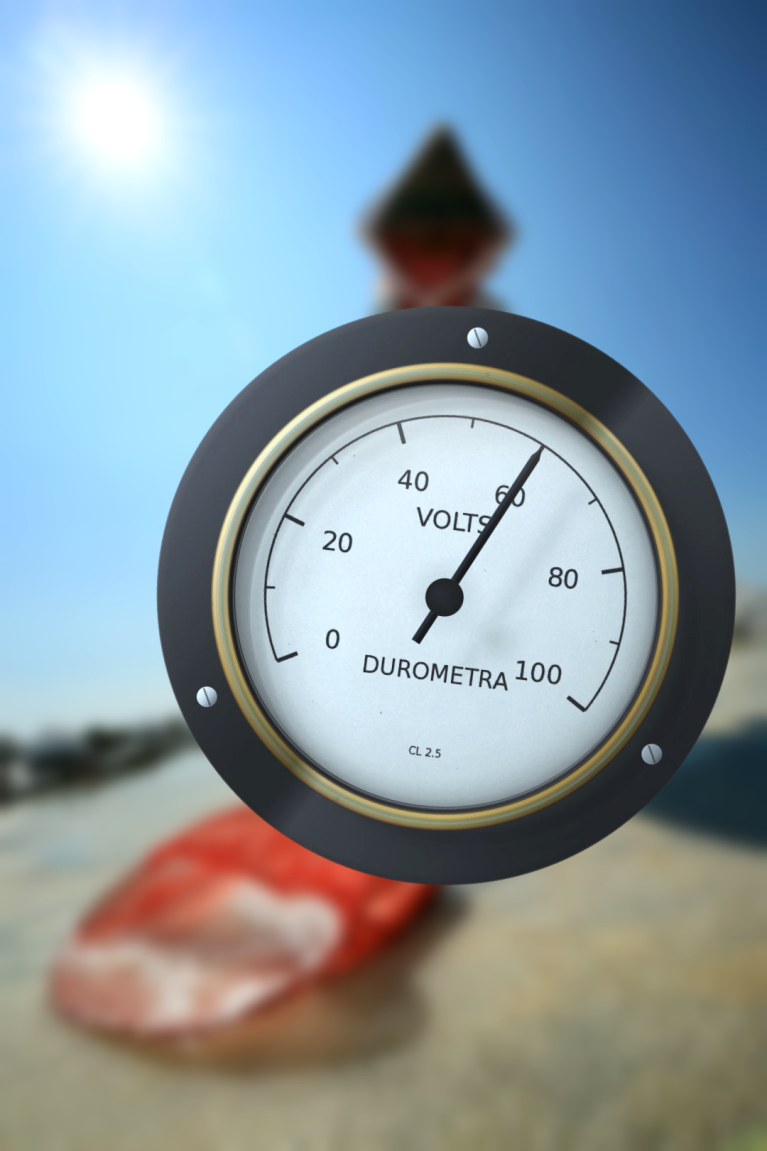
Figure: value=60 unit=V
